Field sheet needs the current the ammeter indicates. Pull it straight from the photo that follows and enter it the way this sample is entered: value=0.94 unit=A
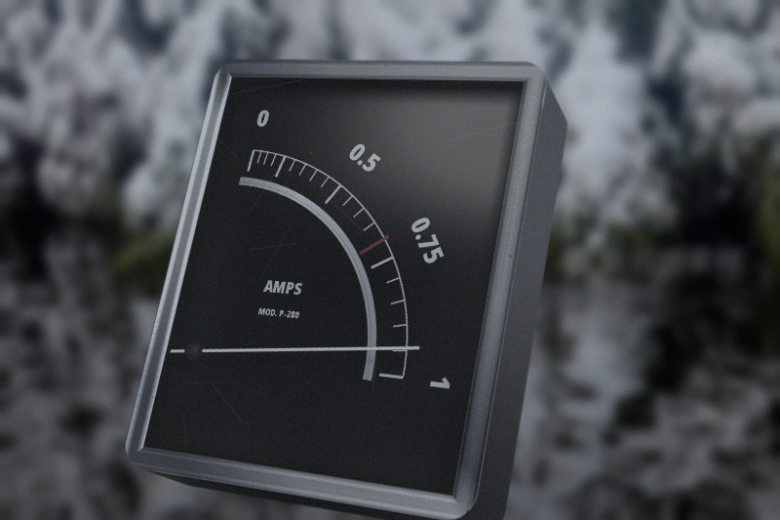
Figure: value=0.95 unit=A
